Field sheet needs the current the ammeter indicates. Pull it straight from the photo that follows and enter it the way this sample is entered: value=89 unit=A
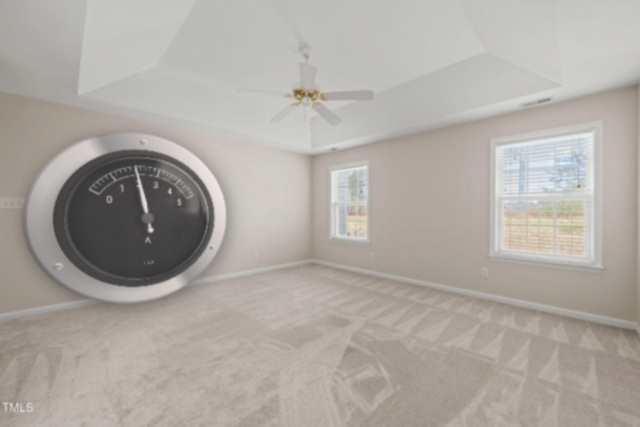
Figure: value=2 unit=A
